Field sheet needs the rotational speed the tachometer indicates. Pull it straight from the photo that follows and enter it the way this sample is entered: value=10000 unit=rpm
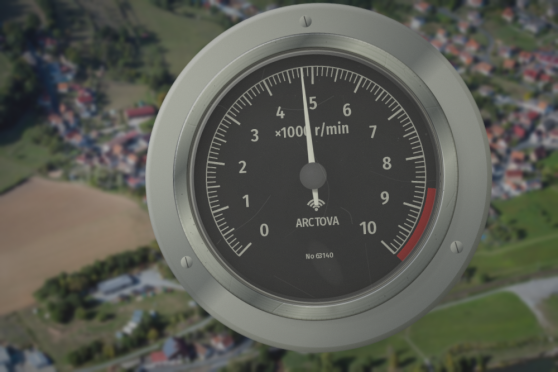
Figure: value=4800 unit=rpm
